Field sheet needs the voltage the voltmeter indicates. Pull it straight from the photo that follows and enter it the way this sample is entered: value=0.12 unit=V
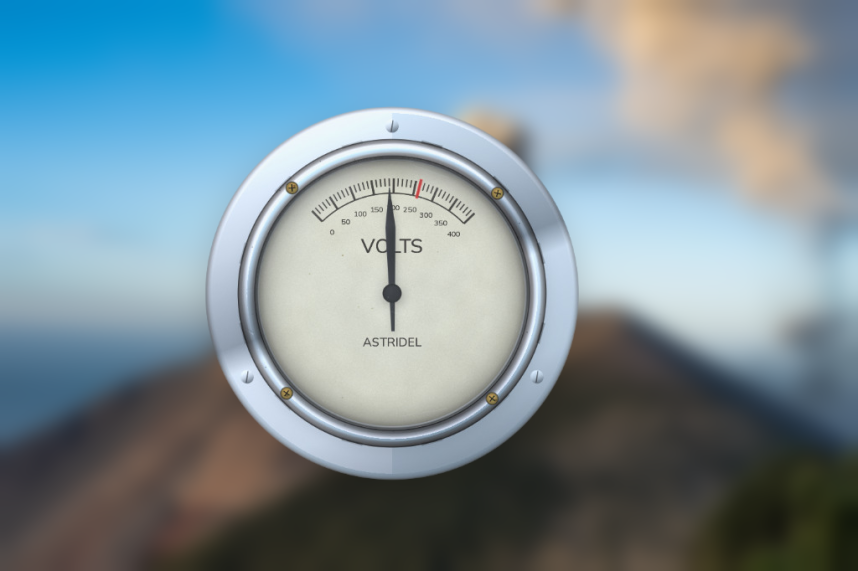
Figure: value=190 unit=V
